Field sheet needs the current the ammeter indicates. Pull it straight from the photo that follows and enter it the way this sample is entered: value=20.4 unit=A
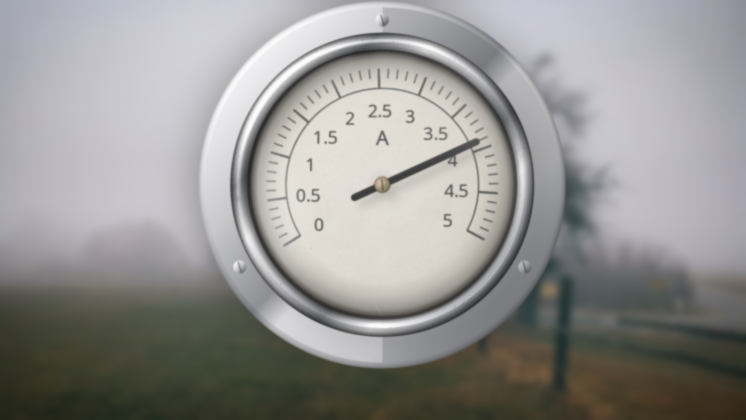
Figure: value=3.9 unit=A
